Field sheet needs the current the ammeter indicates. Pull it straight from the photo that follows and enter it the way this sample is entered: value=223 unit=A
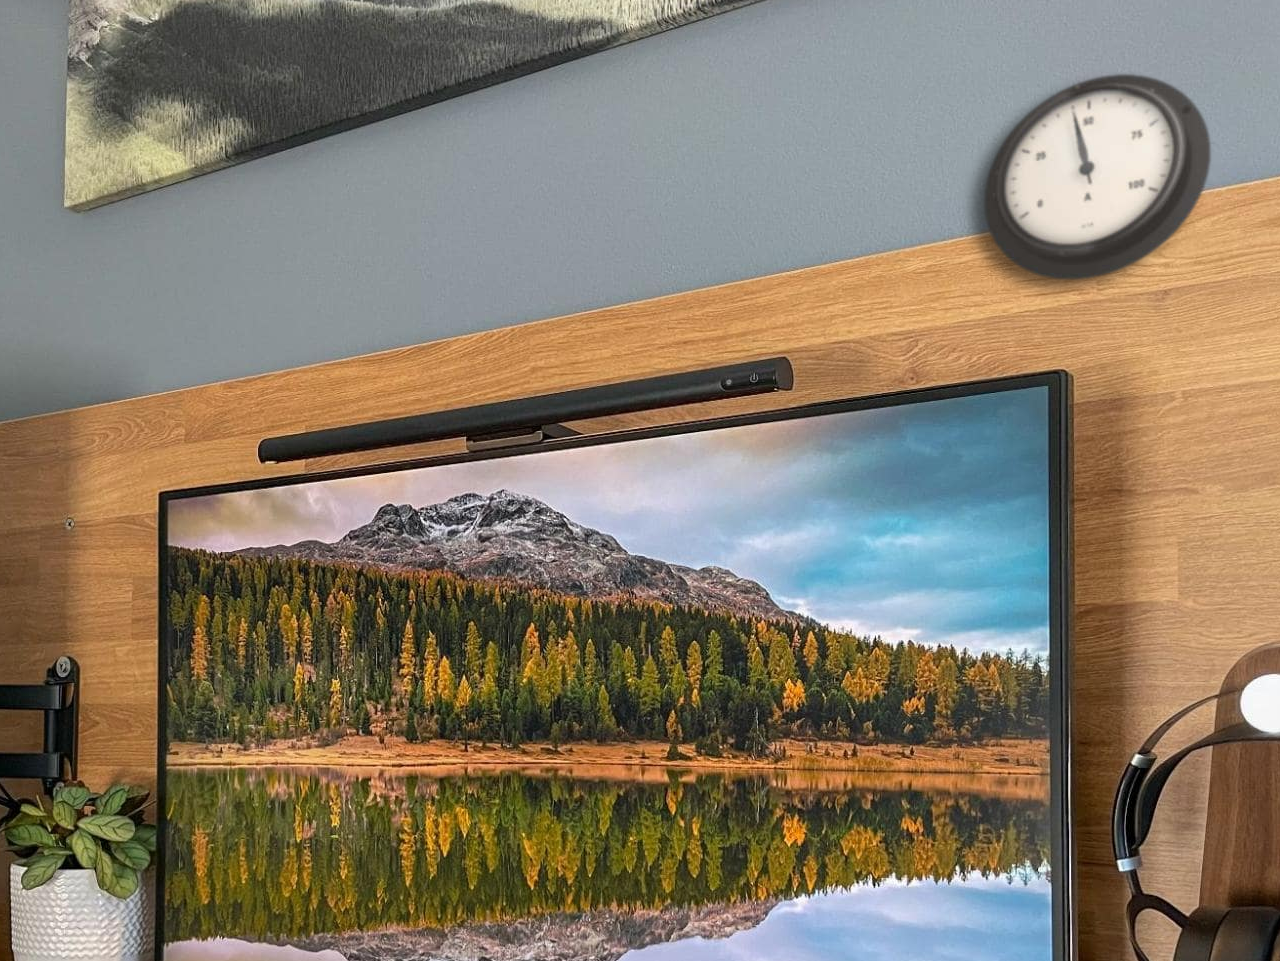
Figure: value=45 unit=A
